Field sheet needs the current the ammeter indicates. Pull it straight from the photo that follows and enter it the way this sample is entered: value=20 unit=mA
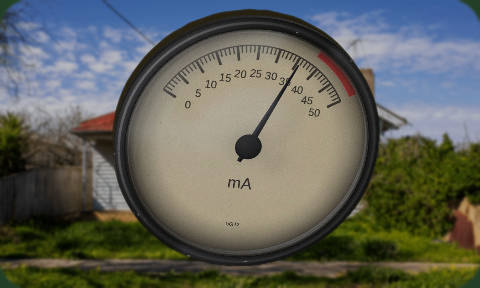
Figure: value=35 unit=mA
